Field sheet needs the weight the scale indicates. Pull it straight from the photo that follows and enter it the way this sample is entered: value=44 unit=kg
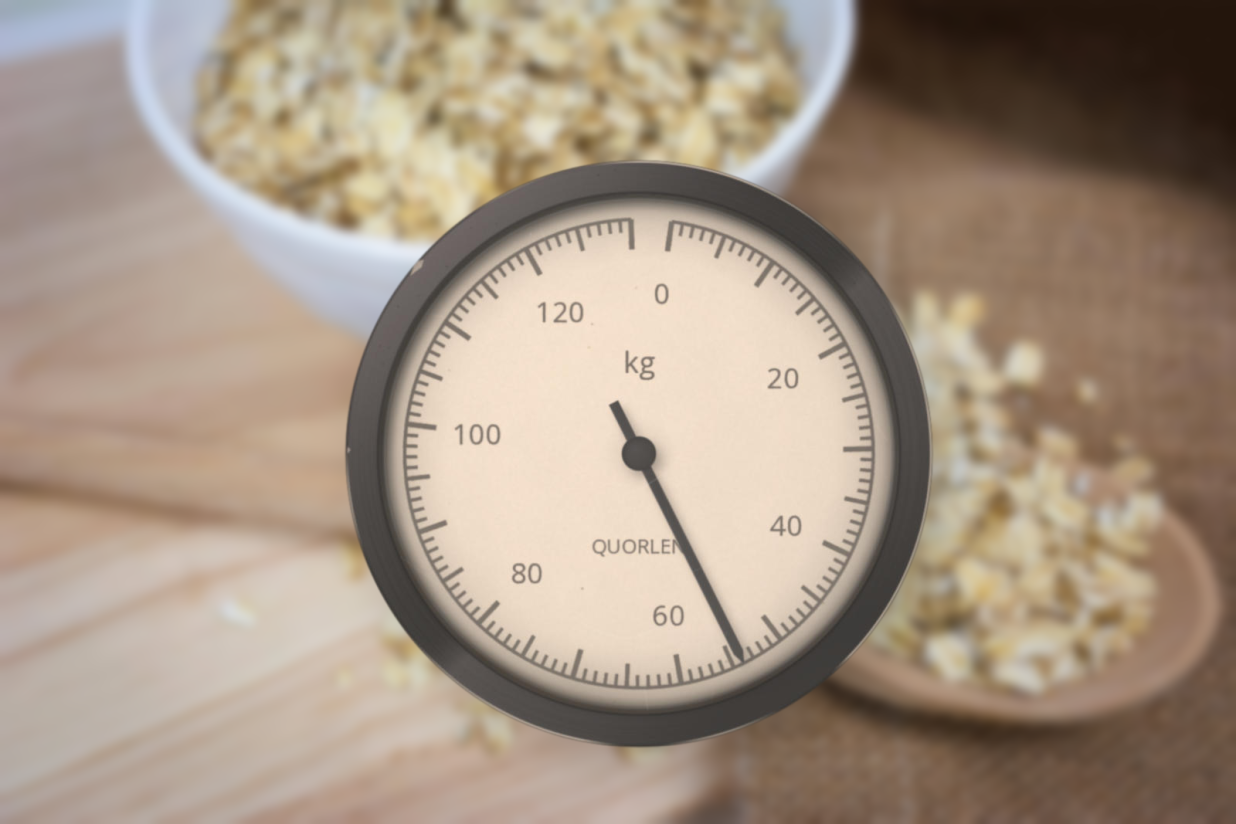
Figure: value=54 unit=kg
